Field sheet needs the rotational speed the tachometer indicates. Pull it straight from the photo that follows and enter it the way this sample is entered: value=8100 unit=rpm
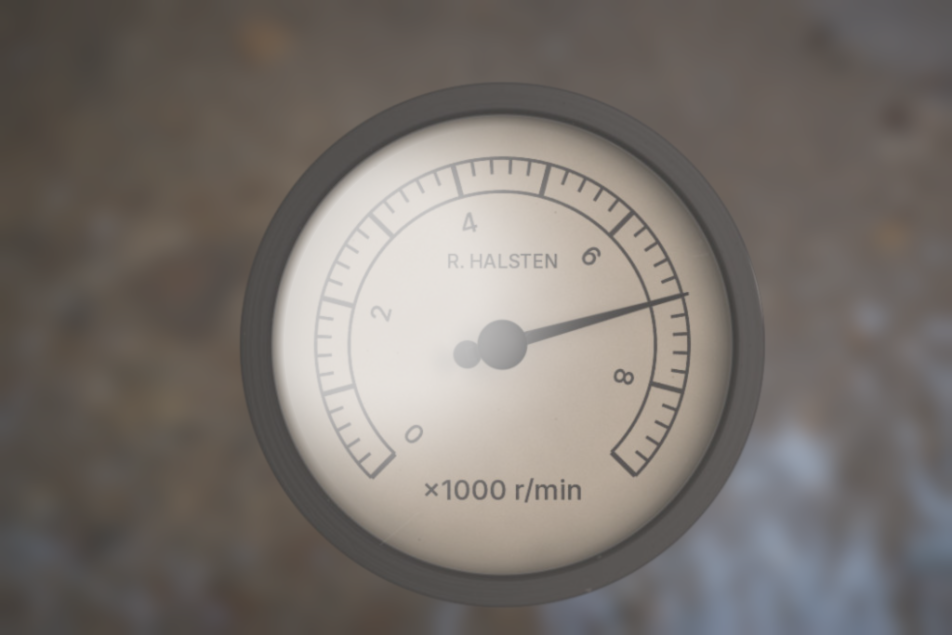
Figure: value=7000 unit=rpm
